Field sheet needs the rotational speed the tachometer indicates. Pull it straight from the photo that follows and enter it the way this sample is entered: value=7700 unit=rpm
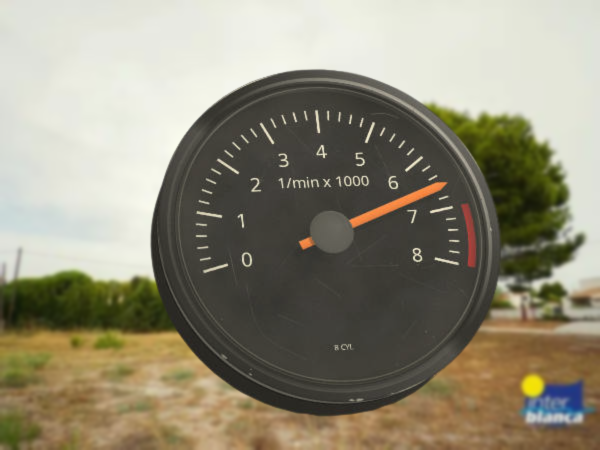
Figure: value=6600 unit=rpm
